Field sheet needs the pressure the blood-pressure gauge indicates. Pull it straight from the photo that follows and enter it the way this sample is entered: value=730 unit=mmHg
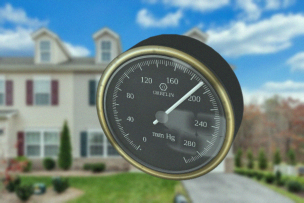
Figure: value=190 unit=mmHg
